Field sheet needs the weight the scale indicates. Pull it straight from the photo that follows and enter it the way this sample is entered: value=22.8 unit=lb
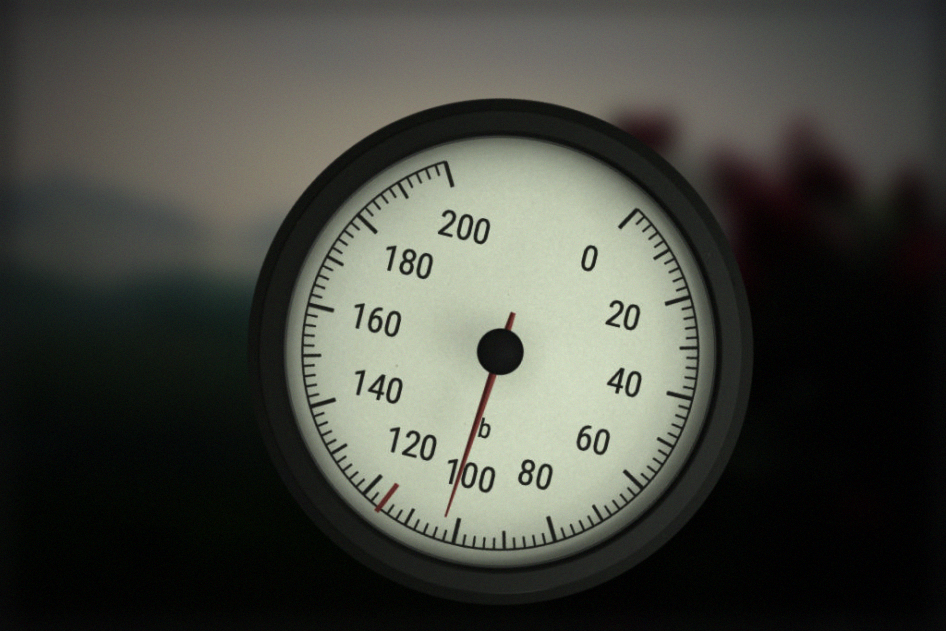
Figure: value=103 unit=lb
